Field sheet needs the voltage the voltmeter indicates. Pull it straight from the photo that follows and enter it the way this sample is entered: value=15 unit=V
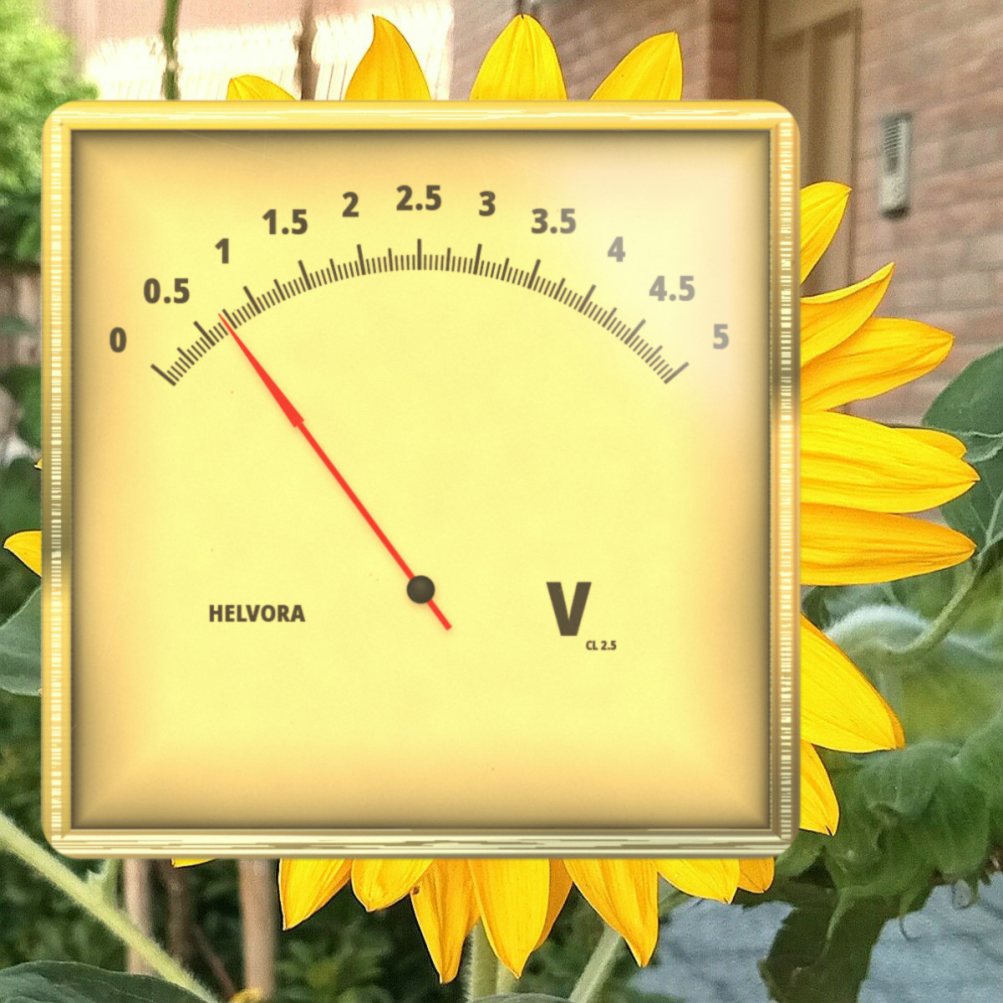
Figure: value=0.7 unit=V
